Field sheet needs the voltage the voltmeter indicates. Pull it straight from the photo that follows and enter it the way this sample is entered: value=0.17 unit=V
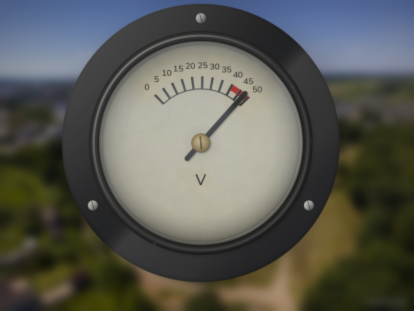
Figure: value=47.5 unit=V
